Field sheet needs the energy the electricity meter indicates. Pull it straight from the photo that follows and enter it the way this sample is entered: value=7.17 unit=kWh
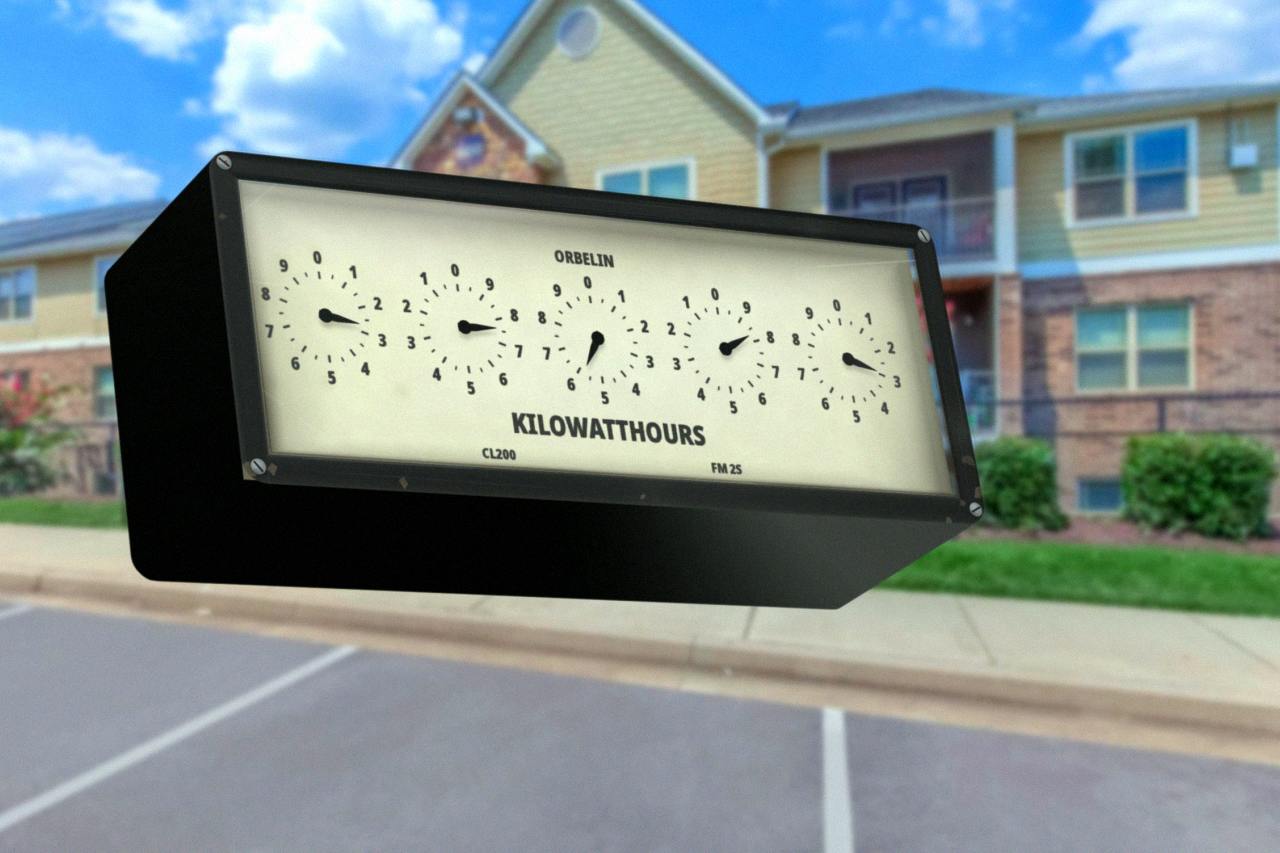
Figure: value=27583 unit=kWh
